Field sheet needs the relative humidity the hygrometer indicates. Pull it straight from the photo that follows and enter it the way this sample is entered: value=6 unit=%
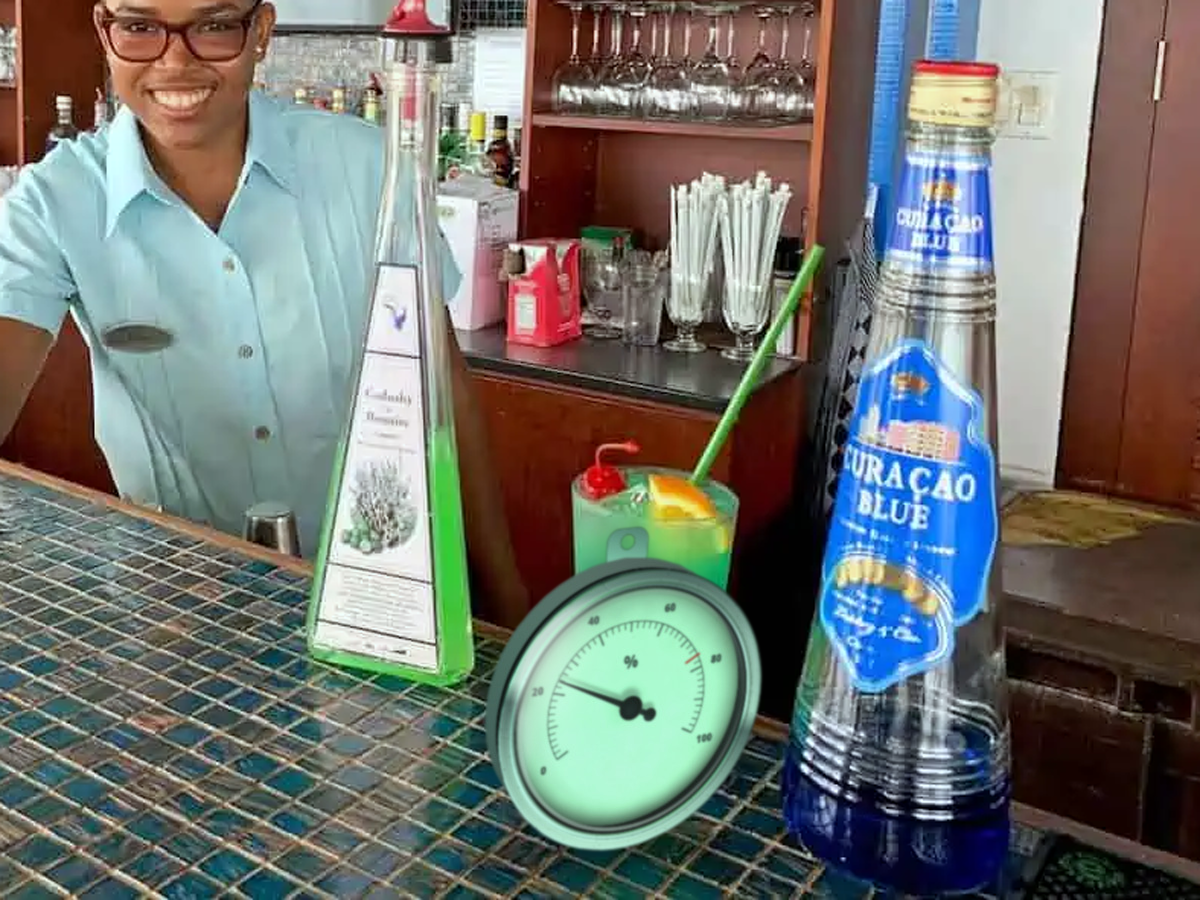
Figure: value=24 unit=%
